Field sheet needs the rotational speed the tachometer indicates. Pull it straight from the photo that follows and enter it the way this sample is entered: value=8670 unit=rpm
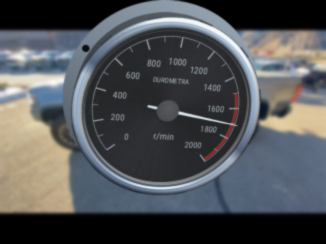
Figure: value=1700 unit=rpm
